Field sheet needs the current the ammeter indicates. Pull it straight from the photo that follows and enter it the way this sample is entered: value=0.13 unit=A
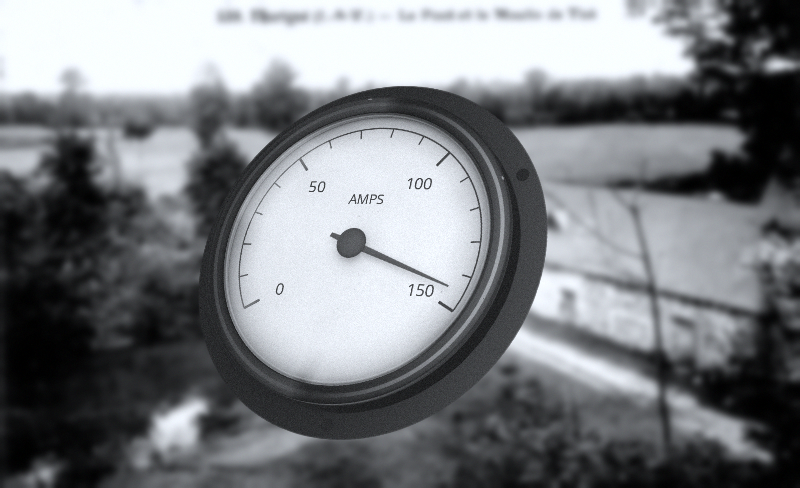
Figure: value=145 unit=A
